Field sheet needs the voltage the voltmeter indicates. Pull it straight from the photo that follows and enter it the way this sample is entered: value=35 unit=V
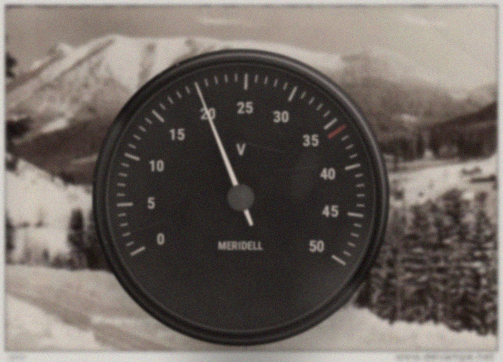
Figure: value=20 unit=V
